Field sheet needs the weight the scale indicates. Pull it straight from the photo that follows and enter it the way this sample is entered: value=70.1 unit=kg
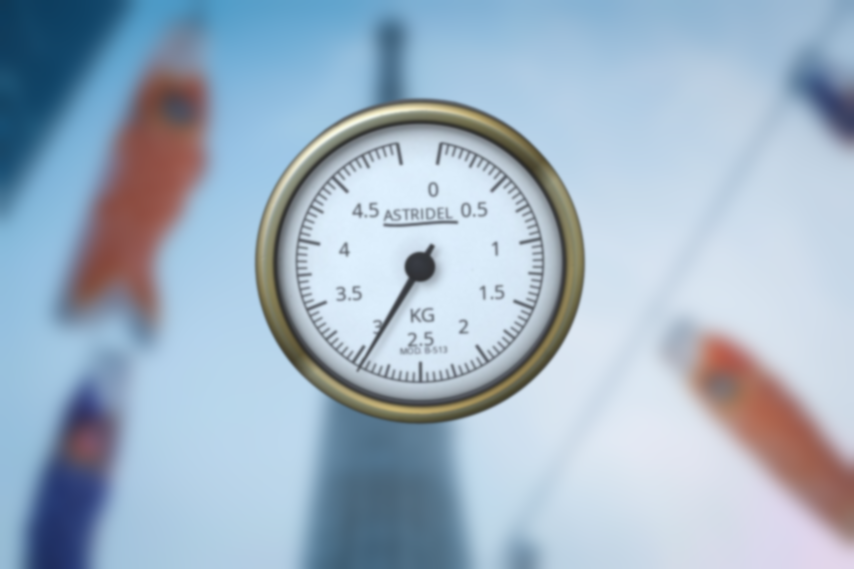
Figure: value=2.95 unit=kg
